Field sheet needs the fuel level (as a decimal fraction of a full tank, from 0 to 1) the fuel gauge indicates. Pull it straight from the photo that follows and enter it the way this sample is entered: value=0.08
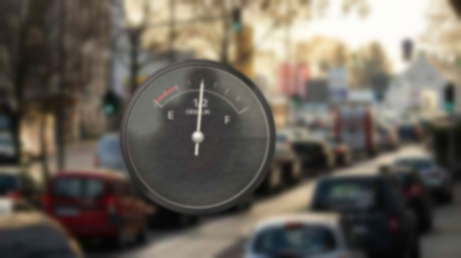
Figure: value=0.5
